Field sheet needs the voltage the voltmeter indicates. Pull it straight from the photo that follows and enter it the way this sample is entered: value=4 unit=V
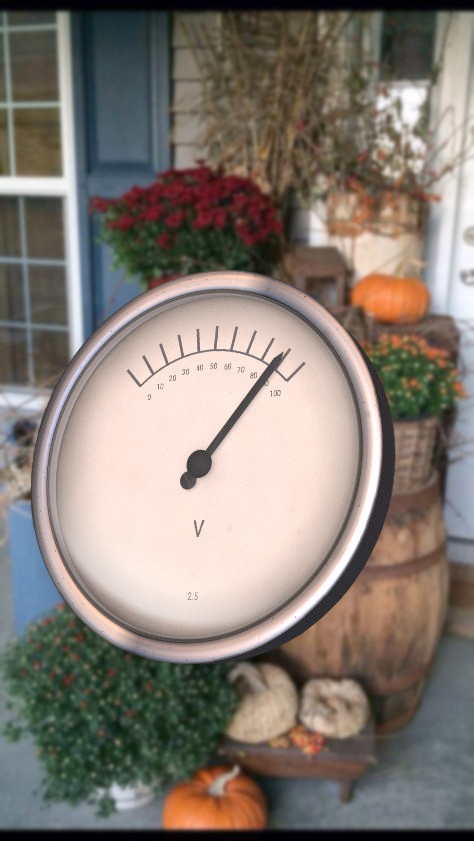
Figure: value=90 unit=V
